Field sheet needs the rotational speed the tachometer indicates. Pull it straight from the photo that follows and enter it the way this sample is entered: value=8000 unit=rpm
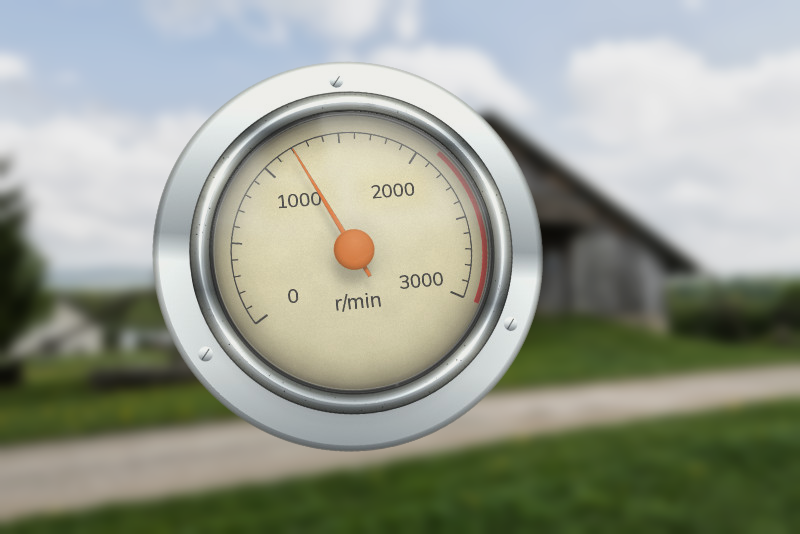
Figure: value=1200 unit=rpm
